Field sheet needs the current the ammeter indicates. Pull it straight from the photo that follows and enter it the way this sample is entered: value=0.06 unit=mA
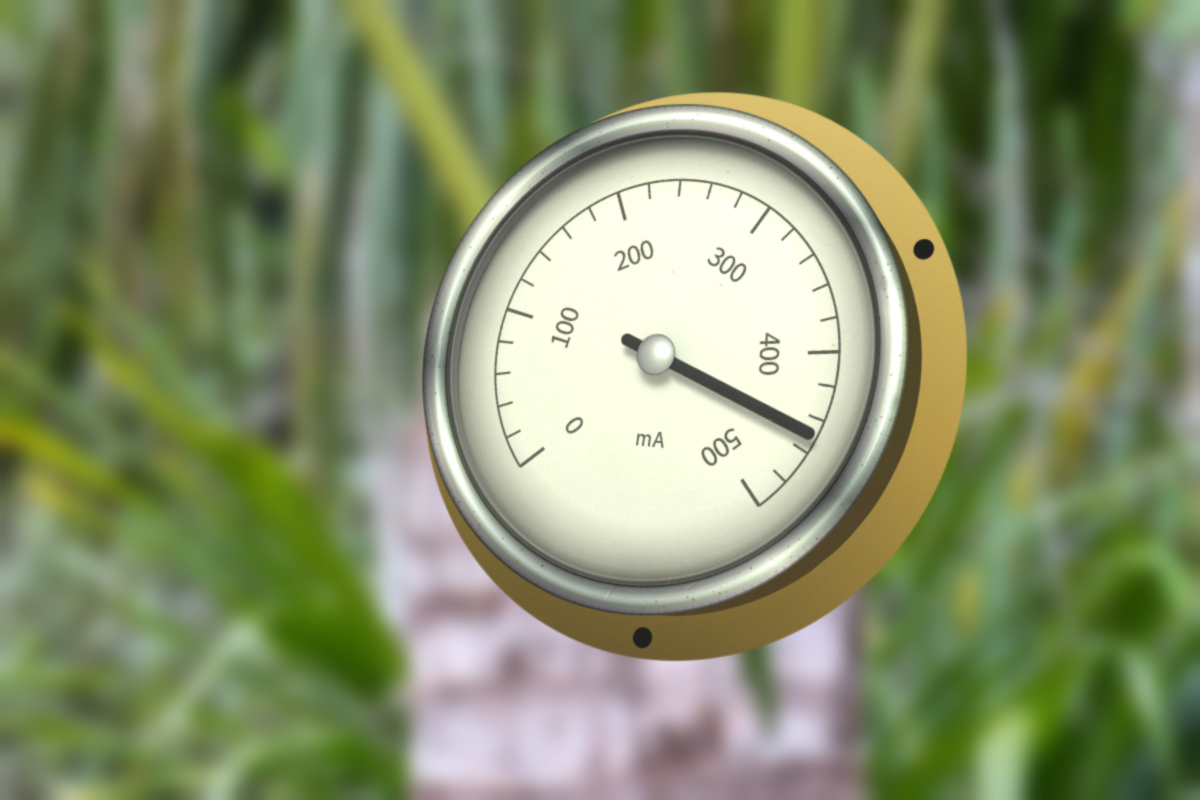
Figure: value=450 unit=mA
